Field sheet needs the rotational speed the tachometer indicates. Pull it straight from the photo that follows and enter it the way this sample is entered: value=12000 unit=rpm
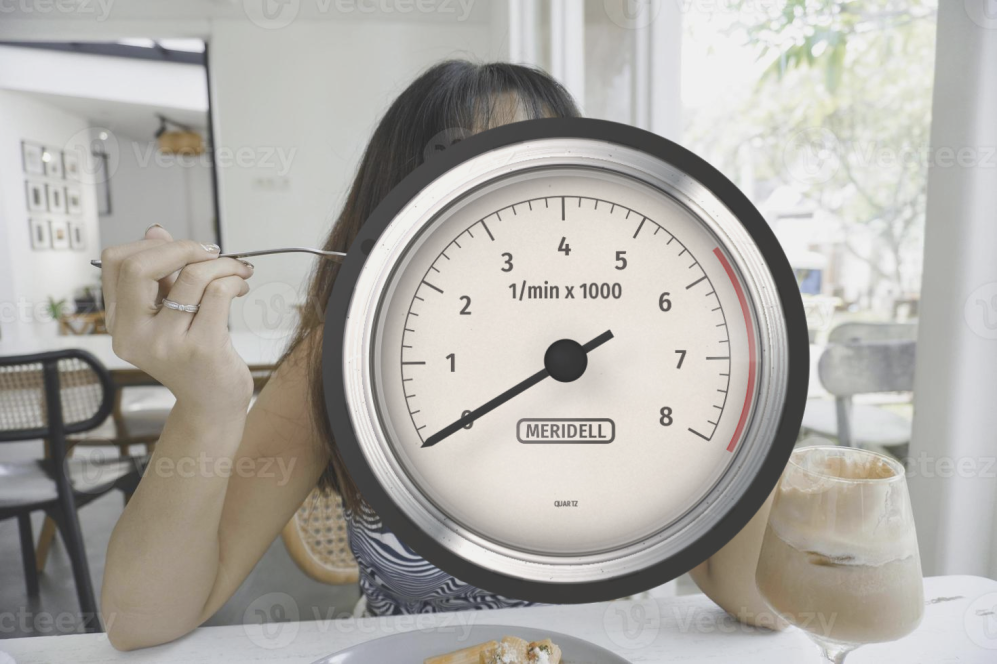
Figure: value=0 unit=rpm
